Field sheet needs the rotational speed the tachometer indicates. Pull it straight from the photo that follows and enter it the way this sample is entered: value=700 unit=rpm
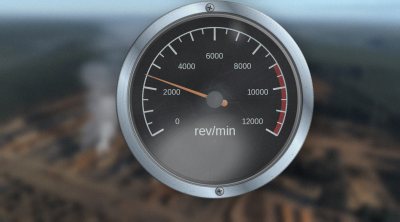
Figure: value=2500 unit=rpm
